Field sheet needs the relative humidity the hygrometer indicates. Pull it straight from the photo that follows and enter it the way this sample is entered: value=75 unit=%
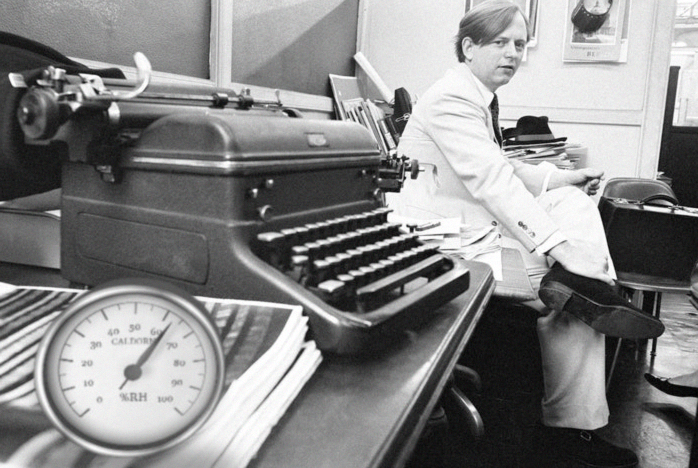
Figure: value=62.5 unit=%
